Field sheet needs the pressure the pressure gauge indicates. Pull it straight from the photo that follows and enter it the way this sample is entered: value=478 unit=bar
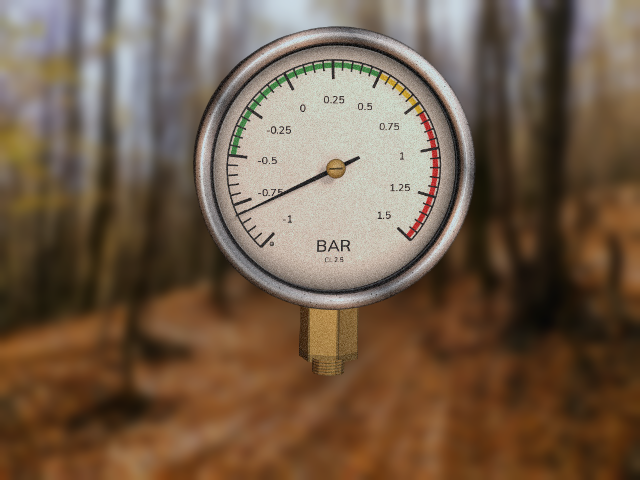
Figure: value=-0.8 unit=bar
